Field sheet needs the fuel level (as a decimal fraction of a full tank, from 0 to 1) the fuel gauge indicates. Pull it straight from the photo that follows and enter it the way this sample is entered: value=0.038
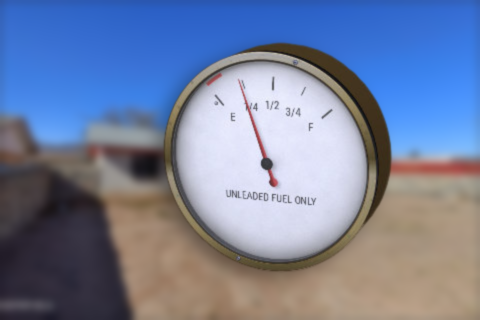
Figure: value=0.25
